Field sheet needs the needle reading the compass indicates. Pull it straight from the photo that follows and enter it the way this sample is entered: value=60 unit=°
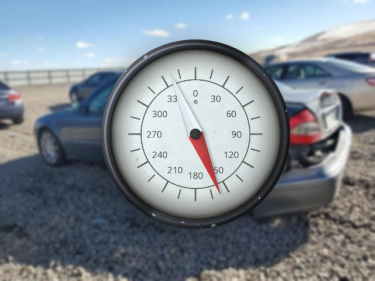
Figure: value=157.5 unit=°
